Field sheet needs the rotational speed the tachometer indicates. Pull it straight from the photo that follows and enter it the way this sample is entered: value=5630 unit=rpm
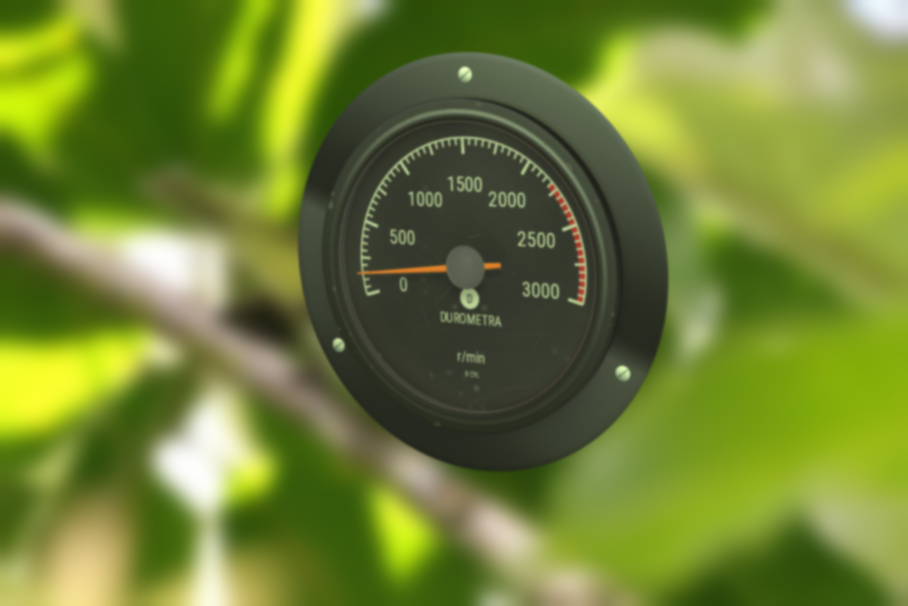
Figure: value=150 unit=rpm
